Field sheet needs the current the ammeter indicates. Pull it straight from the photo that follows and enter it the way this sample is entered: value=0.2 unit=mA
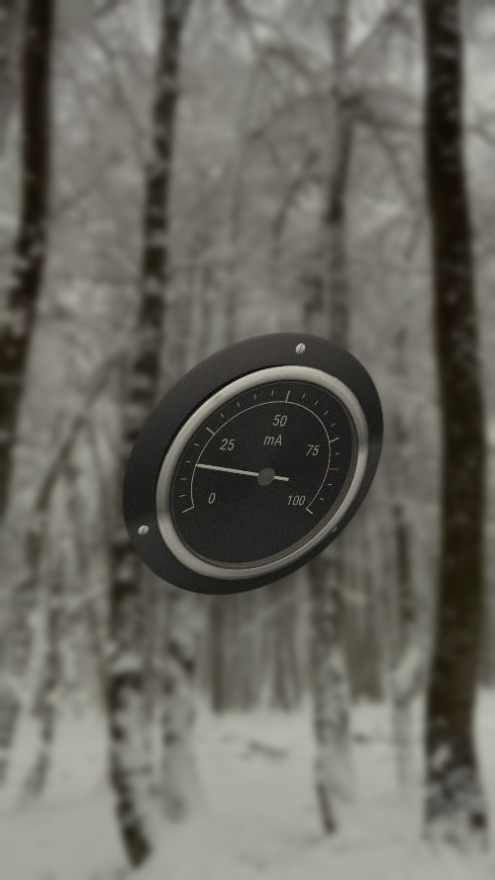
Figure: value=15 unit=mA
